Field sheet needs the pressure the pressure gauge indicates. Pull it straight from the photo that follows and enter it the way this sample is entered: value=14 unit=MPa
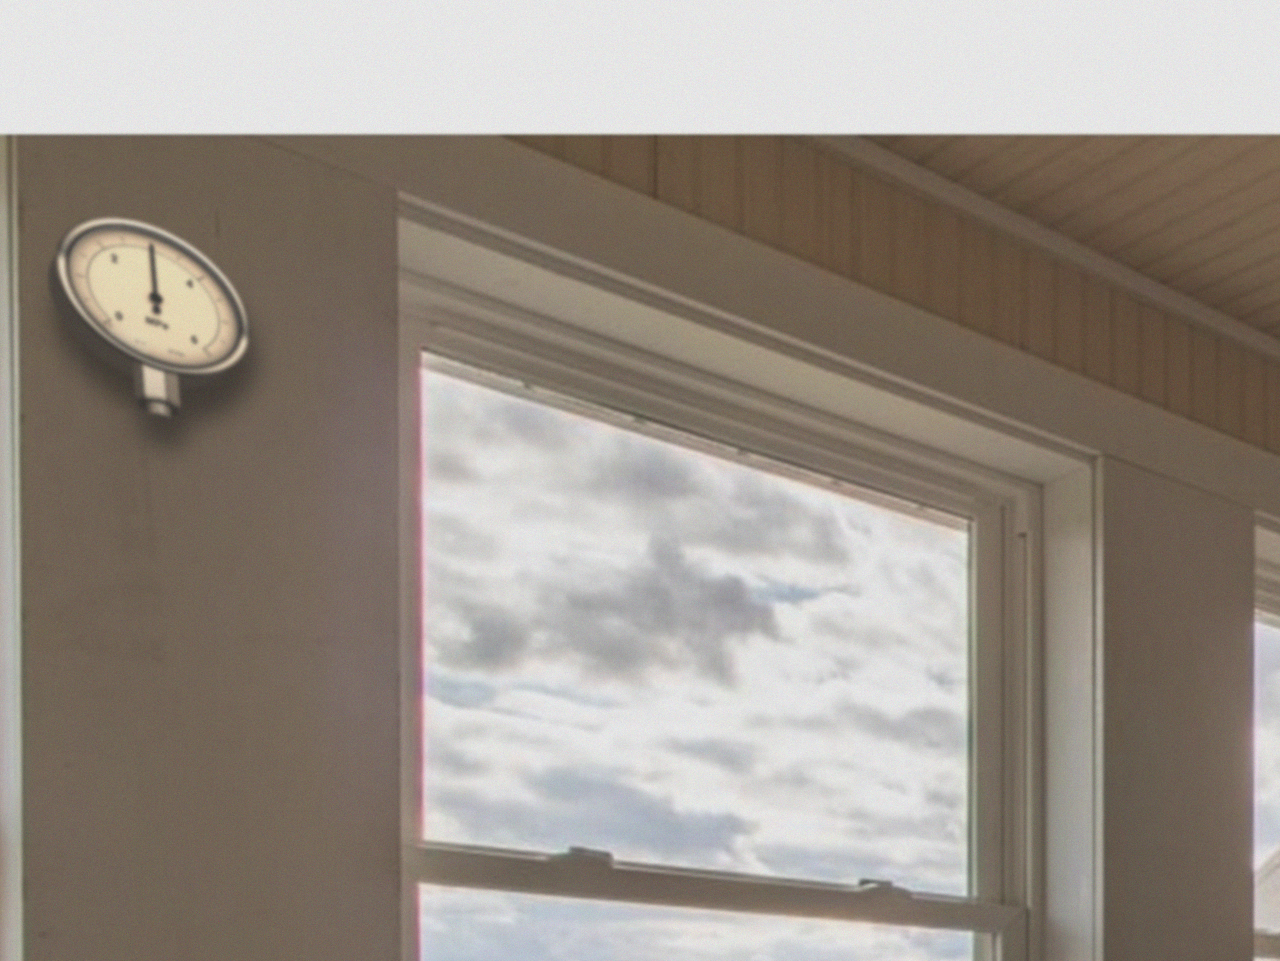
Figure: value=3 unit=MPa
